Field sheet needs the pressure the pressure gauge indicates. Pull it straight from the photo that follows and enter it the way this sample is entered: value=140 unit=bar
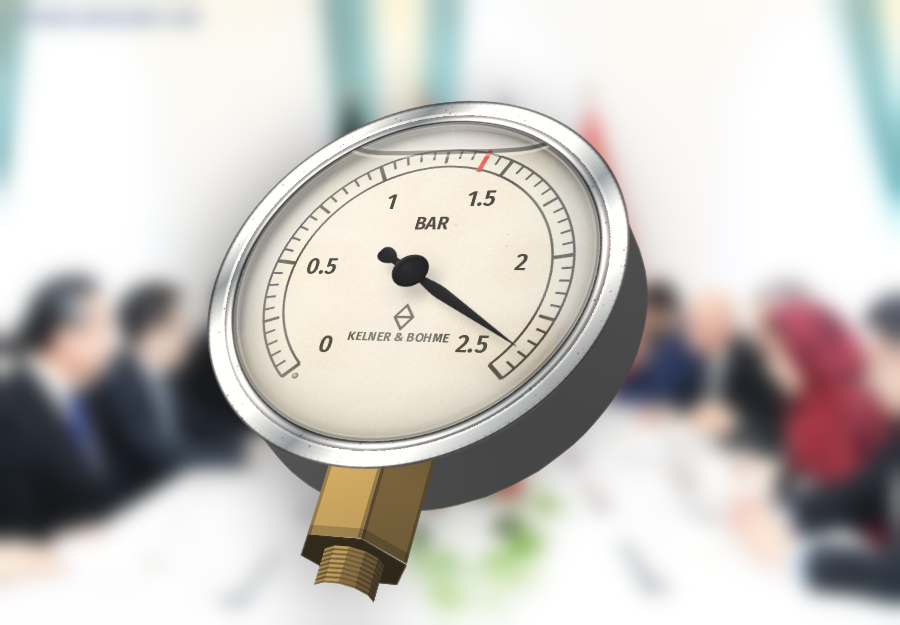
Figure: value=2.4 unit=bar
